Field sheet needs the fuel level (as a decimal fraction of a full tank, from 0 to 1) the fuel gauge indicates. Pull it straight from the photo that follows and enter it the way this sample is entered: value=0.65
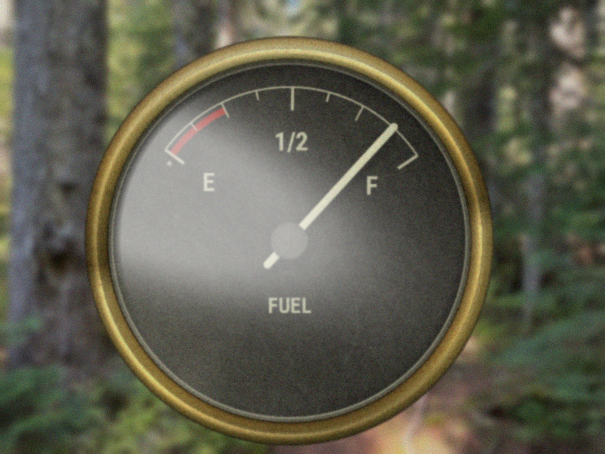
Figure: value=0.875
